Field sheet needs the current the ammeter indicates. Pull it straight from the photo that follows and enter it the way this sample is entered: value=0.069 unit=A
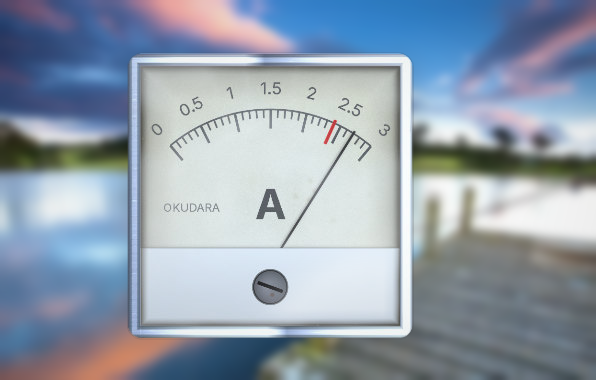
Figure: value=2.7 unit=A
